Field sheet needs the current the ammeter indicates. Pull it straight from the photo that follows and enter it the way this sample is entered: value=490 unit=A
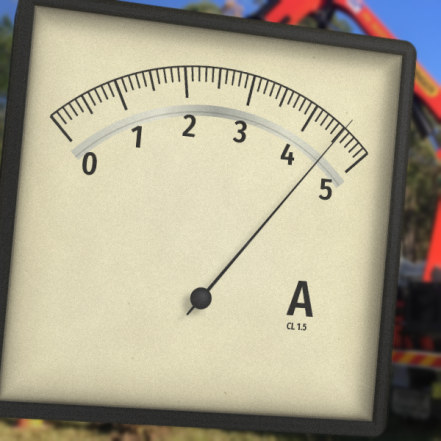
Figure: value=4.5 unit=A
